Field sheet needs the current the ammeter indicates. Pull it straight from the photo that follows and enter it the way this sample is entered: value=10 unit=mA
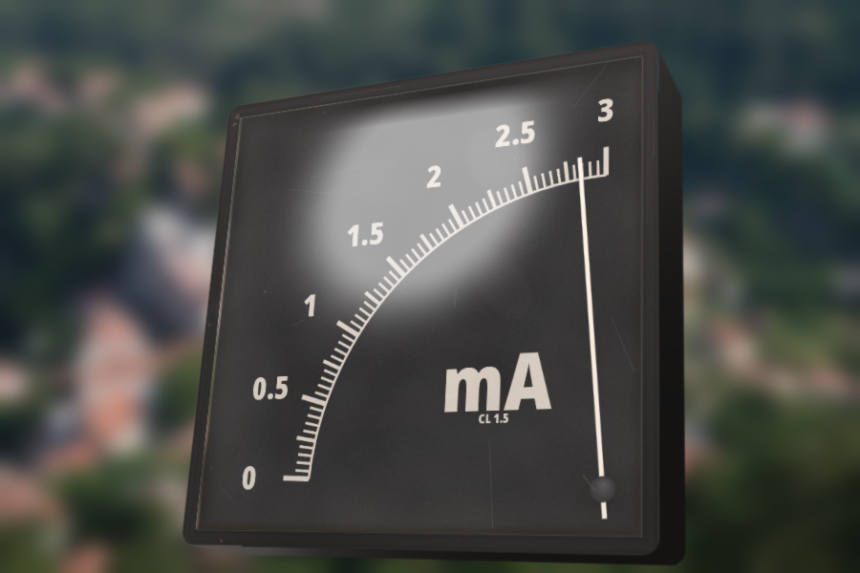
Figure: value=2.85 unit=mA
